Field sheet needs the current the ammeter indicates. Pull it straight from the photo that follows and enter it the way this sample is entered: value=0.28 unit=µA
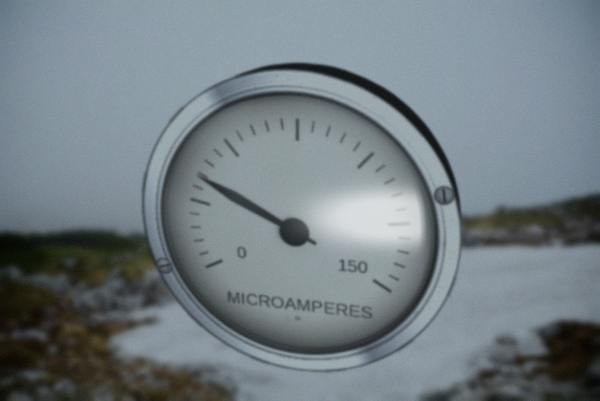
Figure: value=35 unit=µA
